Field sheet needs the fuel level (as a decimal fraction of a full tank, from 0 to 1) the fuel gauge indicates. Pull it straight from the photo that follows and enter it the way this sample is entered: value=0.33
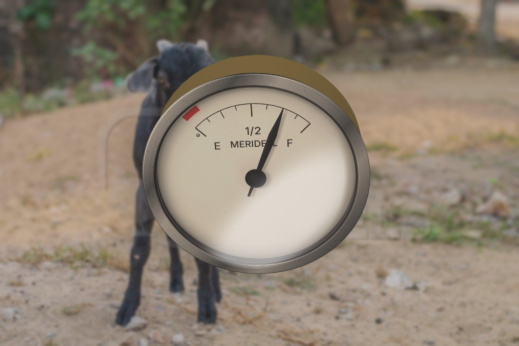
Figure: value=0.75
